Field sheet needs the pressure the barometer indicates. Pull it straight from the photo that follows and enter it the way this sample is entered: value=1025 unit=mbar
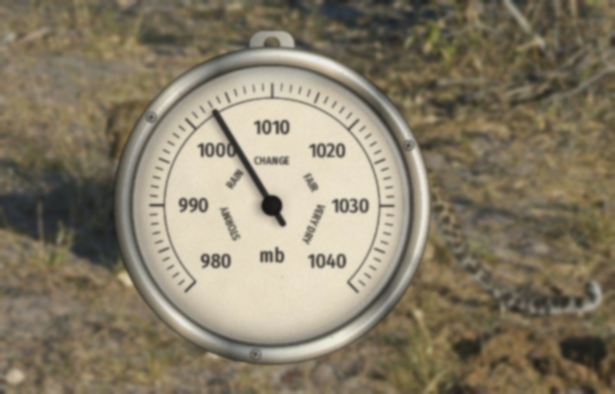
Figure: value=1003 unit=mbar
